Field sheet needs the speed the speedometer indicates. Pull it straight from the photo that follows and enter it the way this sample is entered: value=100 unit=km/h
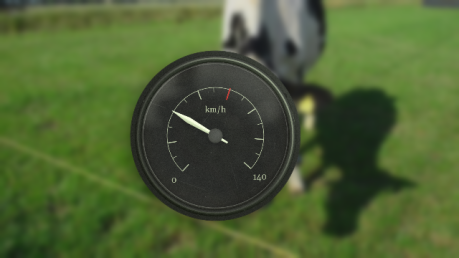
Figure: value=40 unit=km/h
